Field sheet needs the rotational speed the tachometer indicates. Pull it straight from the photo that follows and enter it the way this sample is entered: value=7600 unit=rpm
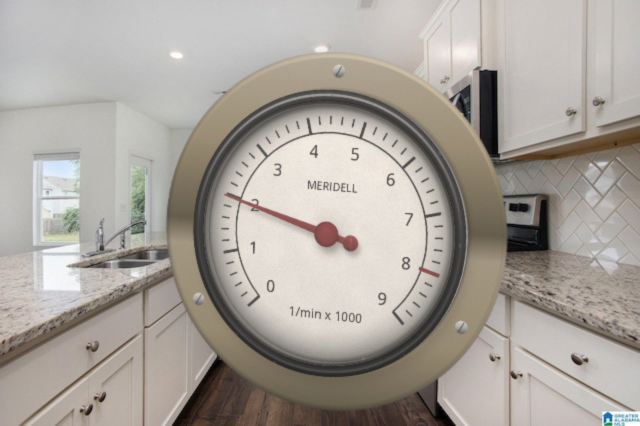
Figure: value=2000 unit=rpm
